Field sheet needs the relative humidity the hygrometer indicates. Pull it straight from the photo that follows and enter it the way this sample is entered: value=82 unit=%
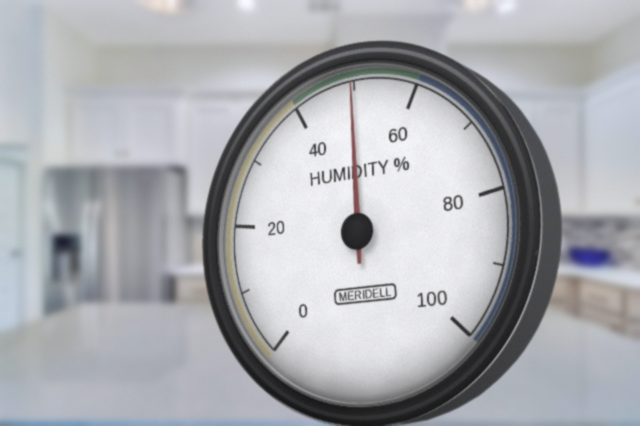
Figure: value=50 unit=%
